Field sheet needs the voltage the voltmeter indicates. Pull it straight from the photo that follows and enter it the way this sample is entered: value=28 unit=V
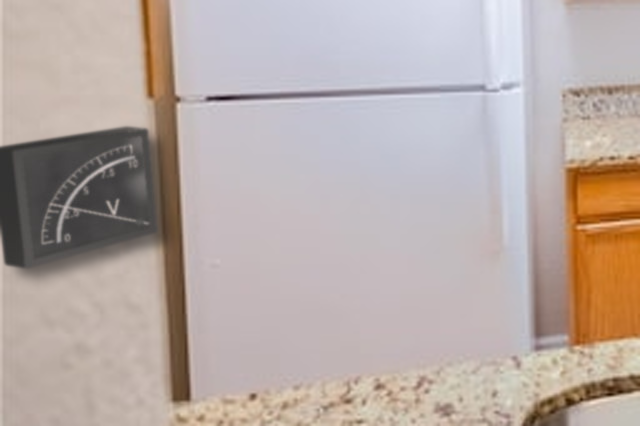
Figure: value=3 unit=V
